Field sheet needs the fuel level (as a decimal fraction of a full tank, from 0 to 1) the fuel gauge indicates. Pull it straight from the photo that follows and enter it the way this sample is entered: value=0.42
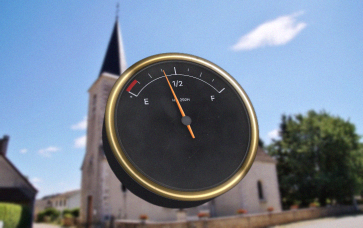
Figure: value=0.375
